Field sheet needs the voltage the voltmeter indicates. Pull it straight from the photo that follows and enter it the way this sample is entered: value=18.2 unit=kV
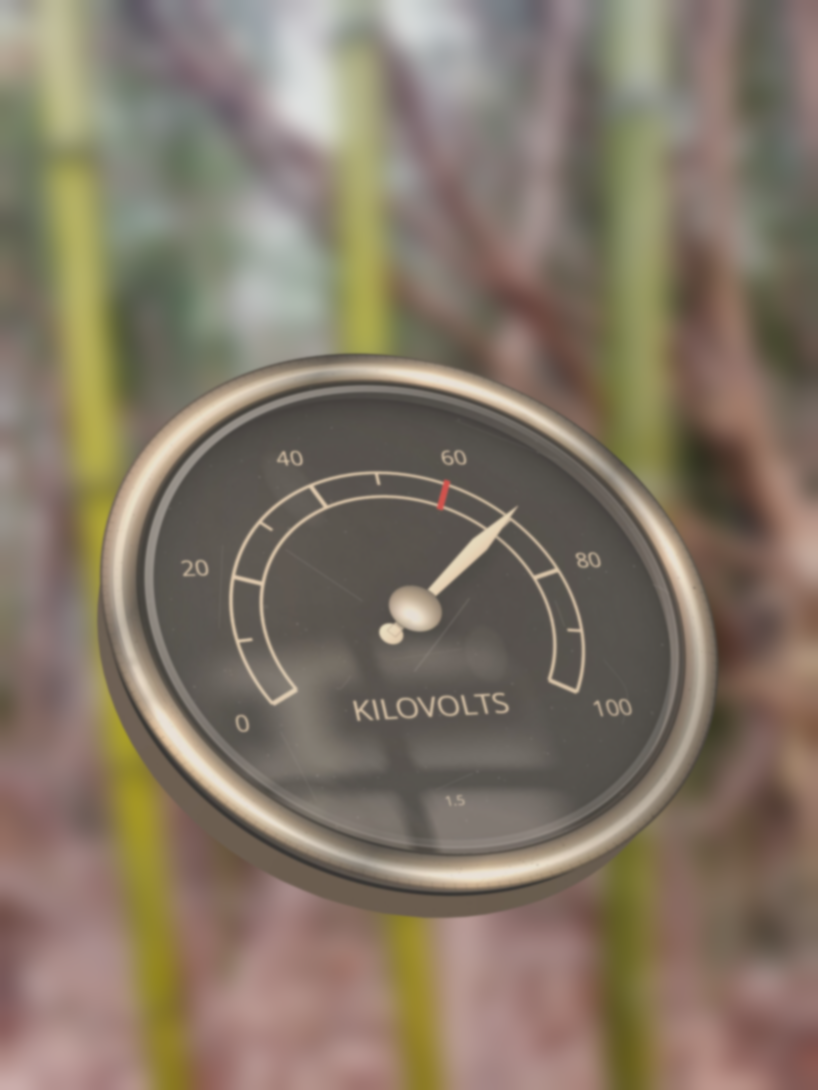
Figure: value=70 unit=kV
